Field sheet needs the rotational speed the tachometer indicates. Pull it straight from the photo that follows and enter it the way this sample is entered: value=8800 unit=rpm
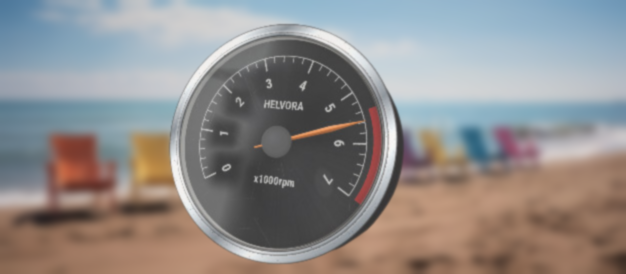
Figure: value=5600 unit=rpm
